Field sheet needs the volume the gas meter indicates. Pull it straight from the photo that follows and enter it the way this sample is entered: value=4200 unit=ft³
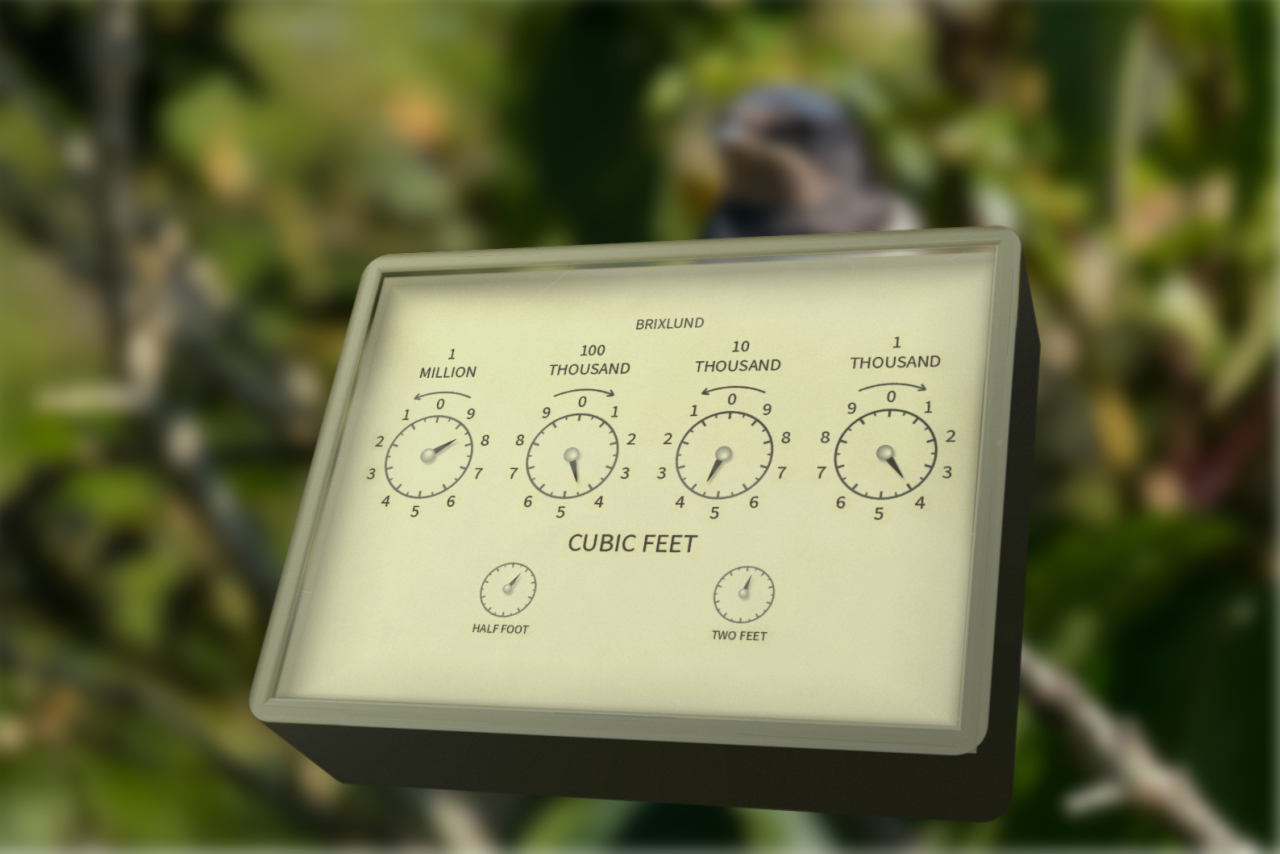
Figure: value=844400 unit=ft³
